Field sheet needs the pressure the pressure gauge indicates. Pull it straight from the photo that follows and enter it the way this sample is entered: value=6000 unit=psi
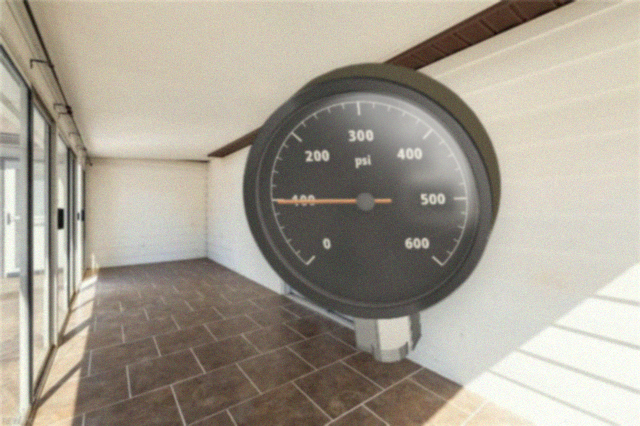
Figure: value=100 unit=psi
